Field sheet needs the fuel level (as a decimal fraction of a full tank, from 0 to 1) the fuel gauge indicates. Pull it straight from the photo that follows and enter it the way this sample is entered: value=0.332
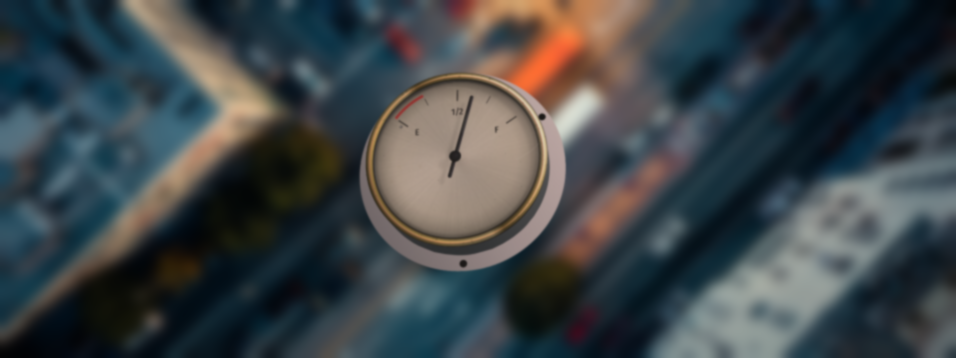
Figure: value=0.625
